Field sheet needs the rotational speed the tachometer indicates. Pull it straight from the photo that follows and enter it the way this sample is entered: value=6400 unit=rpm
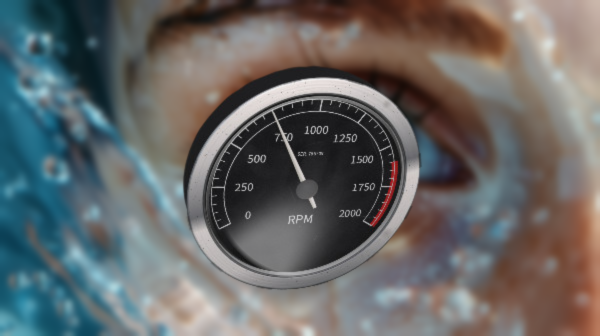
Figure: value=750 unit=rpm
